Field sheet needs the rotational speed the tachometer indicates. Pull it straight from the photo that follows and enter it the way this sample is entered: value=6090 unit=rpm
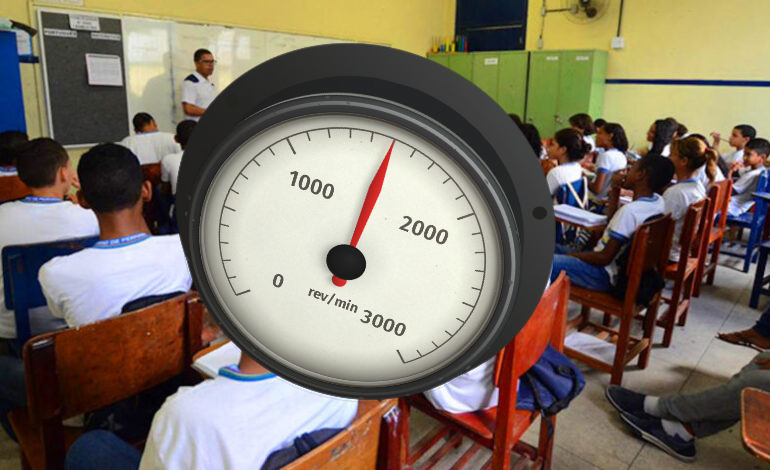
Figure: value=1500 unit=rpm
